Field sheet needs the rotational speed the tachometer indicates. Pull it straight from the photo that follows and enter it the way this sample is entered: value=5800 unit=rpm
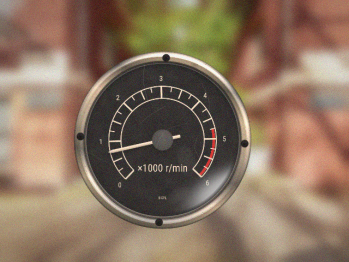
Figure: value=750 unit=rpm
